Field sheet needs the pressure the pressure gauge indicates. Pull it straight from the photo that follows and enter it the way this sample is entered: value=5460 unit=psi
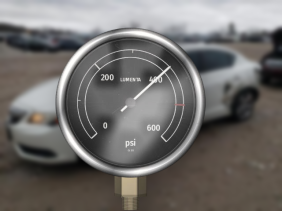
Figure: value=400 unit=psi
